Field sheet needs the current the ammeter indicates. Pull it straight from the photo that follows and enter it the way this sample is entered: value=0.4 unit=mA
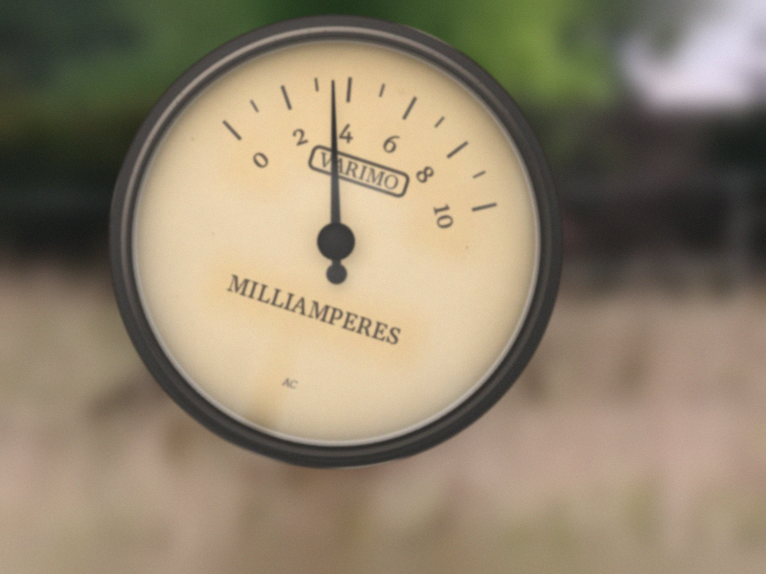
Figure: value=3.5 unit=mA
